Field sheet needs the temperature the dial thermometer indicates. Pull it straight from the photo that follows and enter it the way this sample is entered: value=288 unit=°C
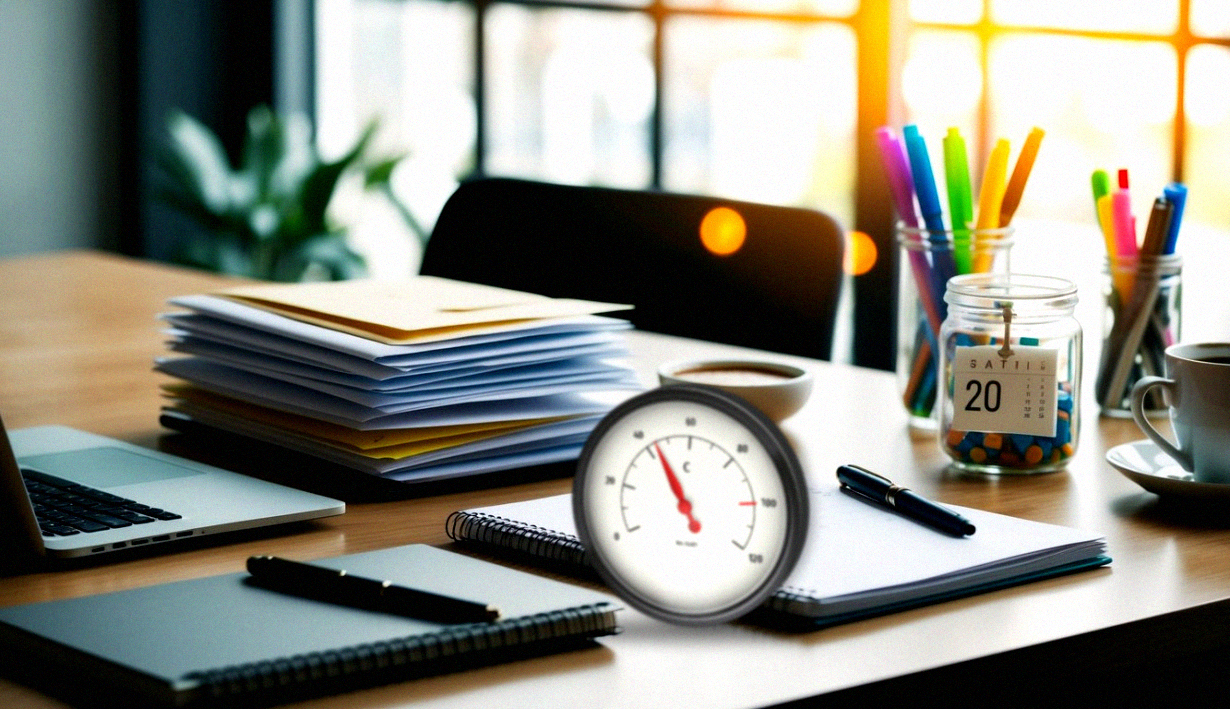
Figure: value=45 unit=°C
